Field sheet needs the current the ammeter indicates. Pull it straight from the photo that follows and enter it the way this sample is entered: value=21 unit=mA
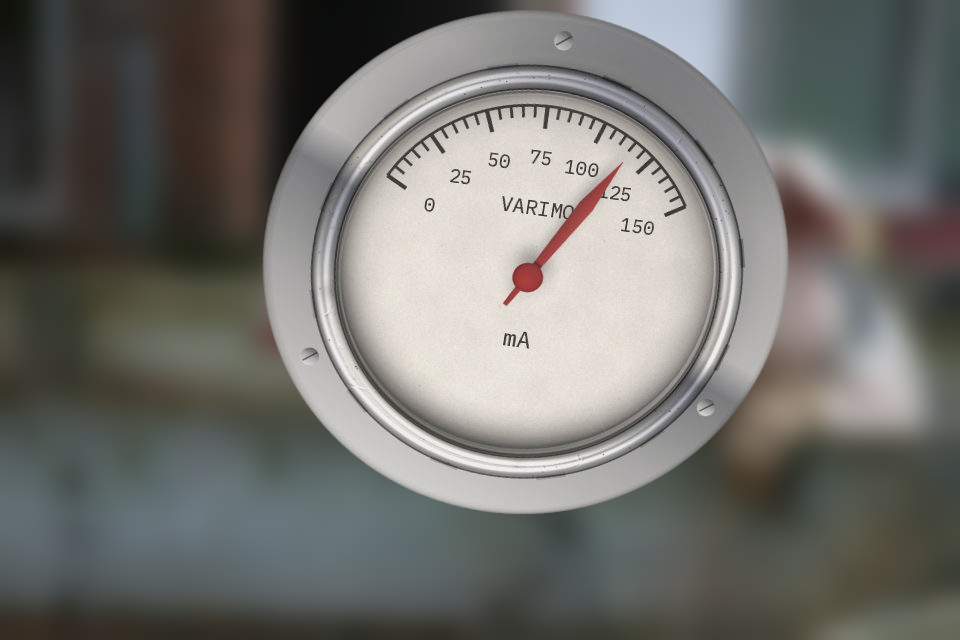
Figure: value=115 unit=mA
